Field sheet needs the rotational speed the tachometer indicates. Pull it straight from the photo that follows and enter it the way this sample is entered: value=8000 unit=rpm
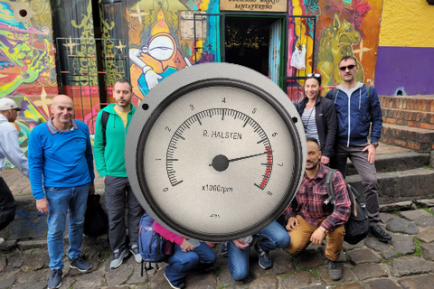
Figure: value=6500 unit=rpm
